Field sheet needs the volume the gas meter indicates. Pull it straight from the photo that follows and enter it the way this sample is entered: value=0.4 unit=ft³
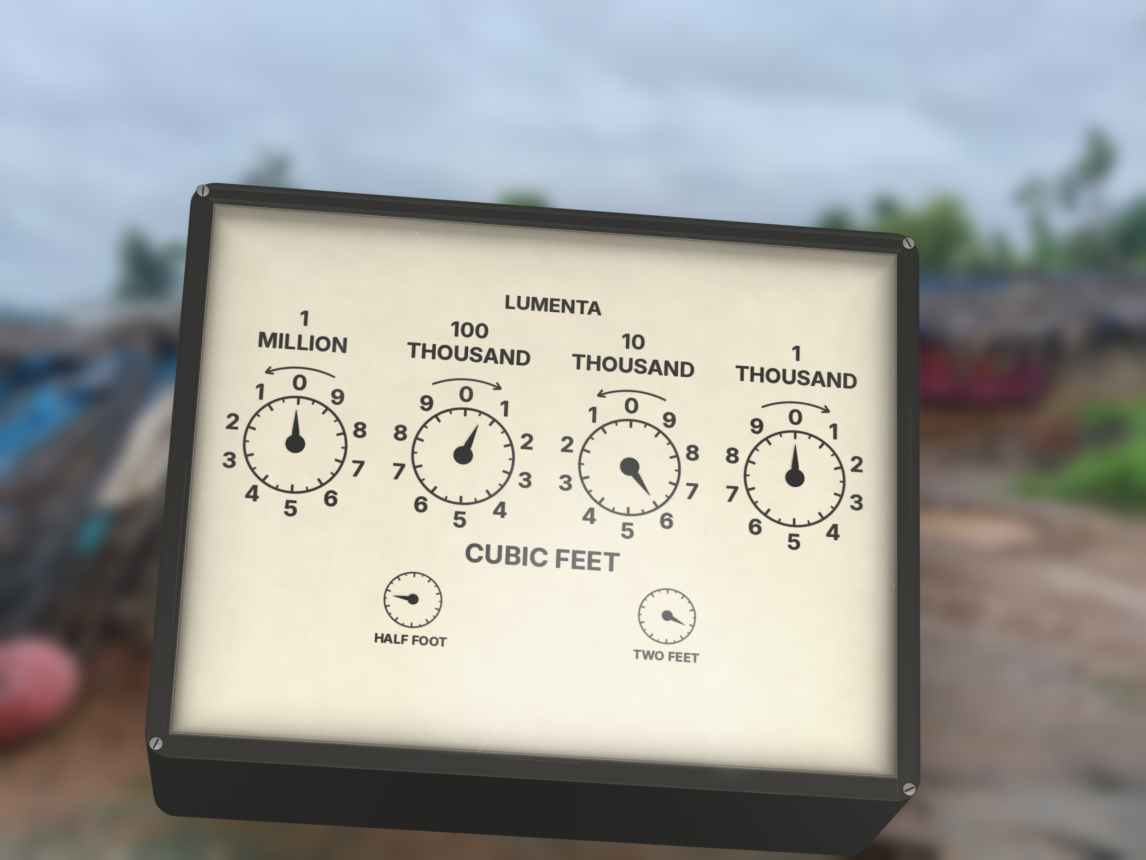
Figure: value=6000 unit=ft³
